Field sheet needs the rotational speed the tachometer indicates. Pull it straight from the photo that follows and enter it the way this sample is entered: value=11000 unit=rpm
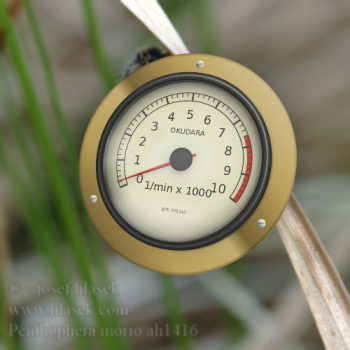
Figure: value=200 unit=rpm
